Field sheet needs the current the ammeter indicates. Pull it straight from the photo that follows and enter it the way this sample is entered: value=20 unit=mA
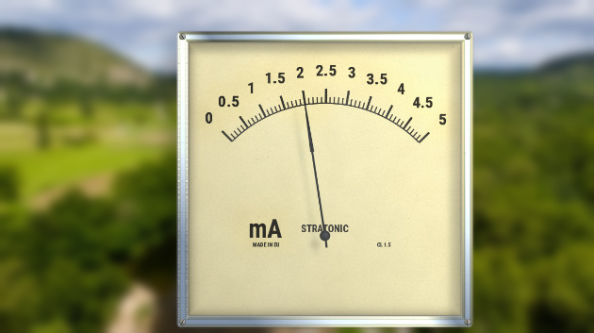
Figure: value=2 unit=mA
